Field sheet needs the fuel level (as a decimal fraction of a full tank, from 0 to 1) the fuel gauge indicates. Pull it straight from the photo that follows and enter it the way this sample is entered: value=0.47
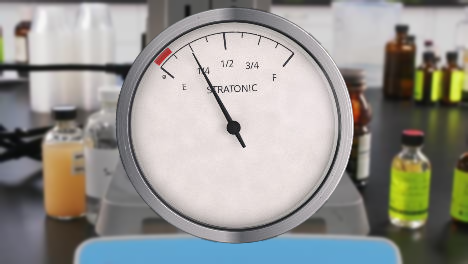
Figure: value=0.25
